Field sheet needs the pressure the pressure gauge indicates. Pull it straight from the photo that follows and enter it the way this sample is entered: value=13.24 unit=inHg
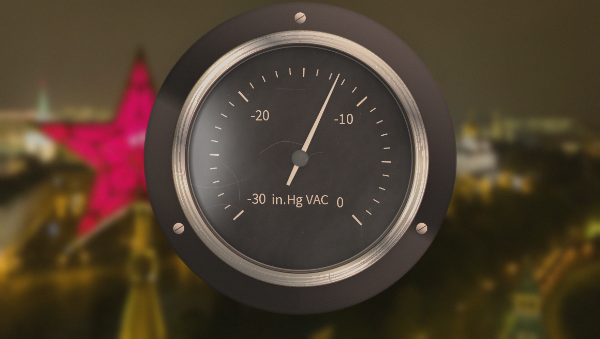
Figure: value=-12.5 unit=inHg
